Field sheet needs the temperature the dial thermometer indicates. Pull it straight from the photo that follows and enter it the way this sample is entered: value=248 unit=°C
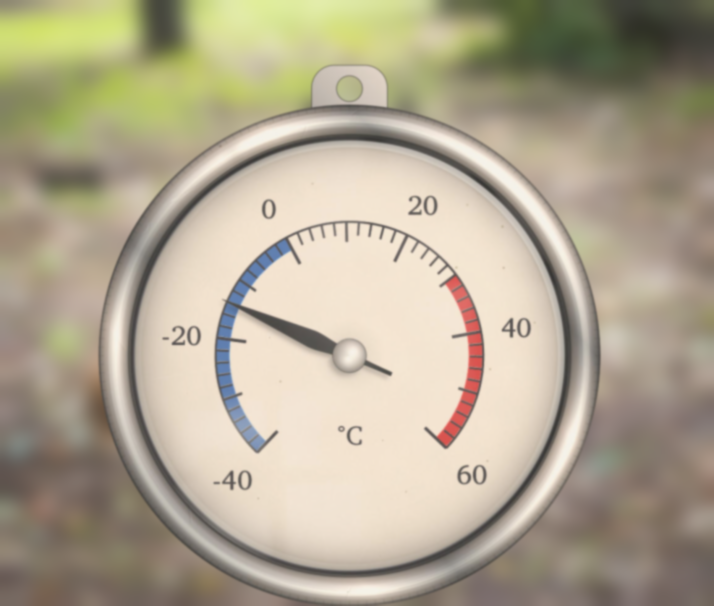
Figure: value=-14 unit=°C
